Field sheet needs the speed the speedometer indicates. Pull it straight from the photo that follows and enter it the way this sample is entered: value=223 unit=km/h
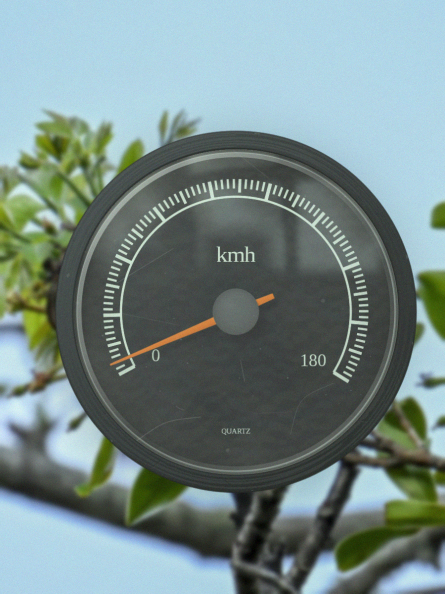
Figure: value=4 unit=km/h
